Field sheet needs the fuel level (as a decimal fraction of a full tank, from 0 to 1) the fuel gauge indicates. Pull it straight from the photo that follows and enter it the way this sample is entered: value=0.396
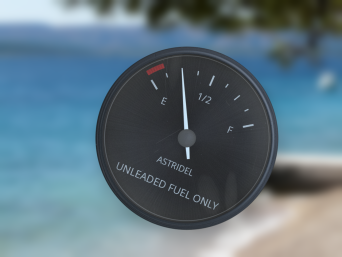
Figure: value=0.25
